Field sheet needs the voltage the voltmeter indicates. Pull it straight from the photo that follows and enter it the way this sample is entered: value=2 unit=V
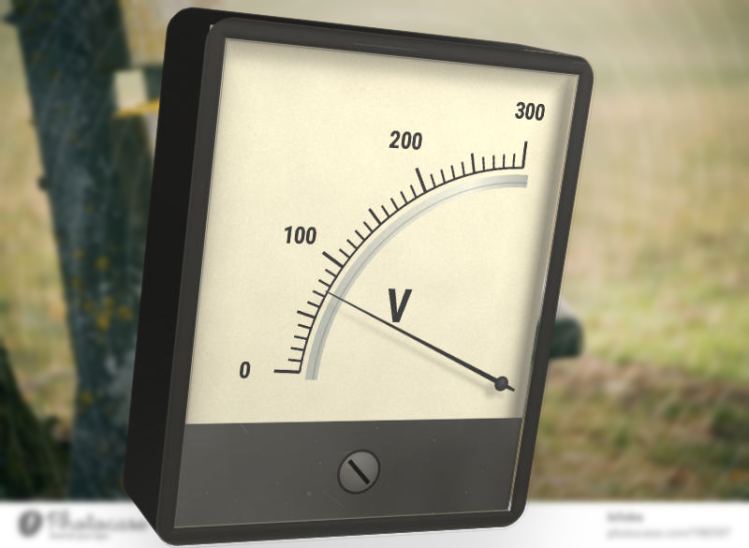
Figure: value=75 unit=V
